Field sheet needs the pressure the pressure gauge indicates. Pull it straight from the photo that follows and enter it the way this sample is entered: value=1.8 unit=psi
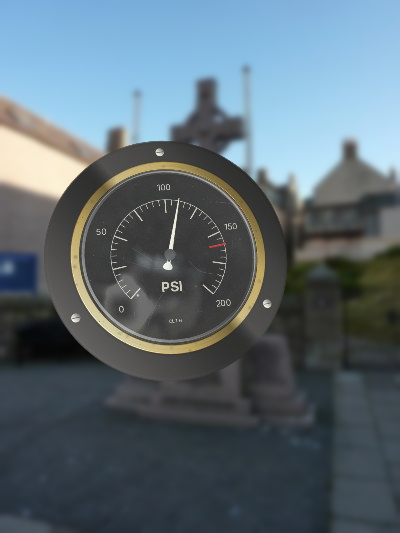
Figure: value=110 unit=psi
